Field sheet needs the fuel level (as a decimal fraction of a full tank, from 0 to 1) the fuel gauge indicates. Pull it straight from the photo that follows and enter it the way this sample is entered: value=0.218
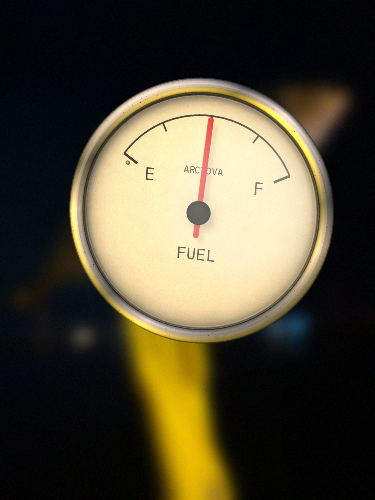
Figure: value=0.5
